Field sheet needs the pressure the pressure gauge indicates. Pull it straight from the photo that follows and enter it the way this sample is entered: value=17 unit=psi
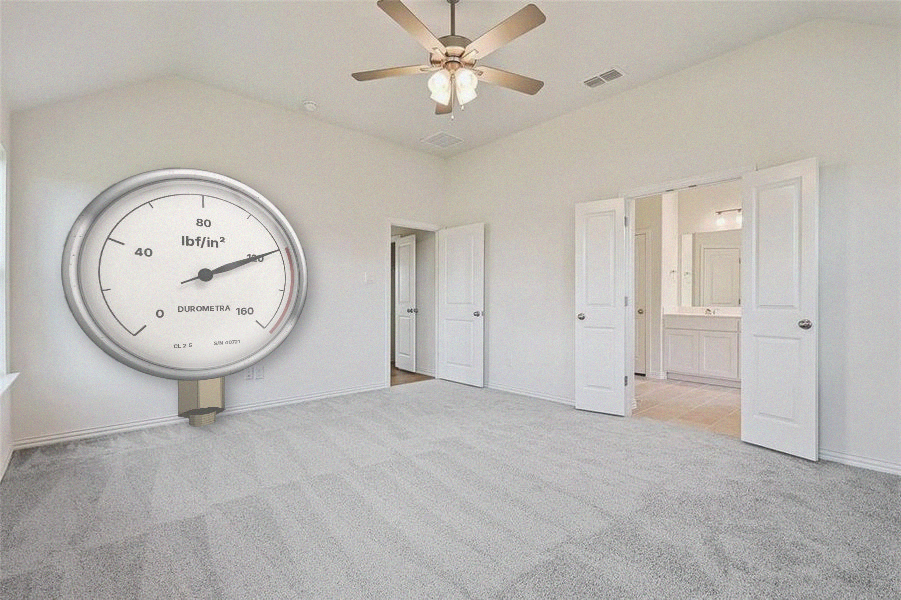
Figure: value=120 unit=psi
